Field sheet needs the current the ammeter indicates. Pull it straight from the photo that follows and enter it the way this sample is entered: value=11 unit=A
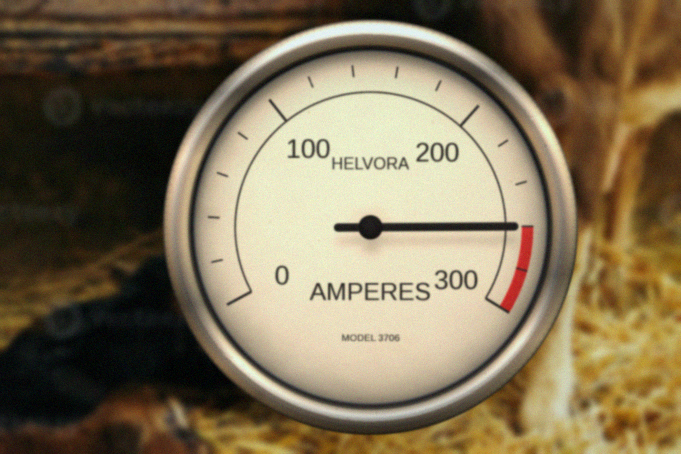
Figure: value=260 unit=A
